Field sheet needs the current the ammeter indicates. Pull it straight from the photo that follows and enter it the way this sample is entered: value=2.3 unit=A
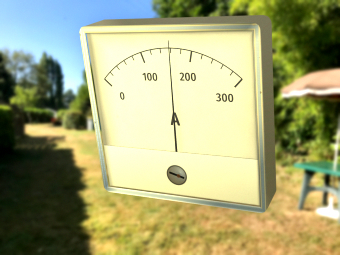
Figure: value=160 unit=A
